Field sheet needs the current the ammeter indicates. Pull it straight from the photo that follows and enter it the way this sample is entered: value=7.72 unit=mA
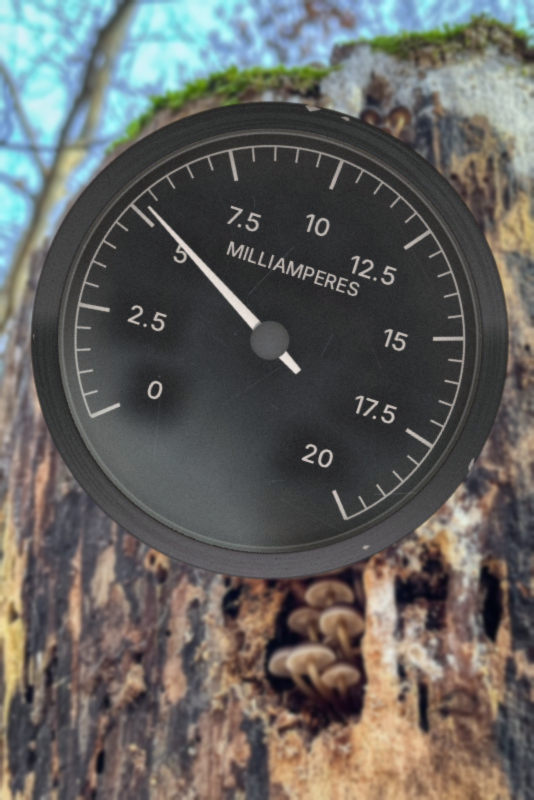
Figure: value=5.25 unit=mA
